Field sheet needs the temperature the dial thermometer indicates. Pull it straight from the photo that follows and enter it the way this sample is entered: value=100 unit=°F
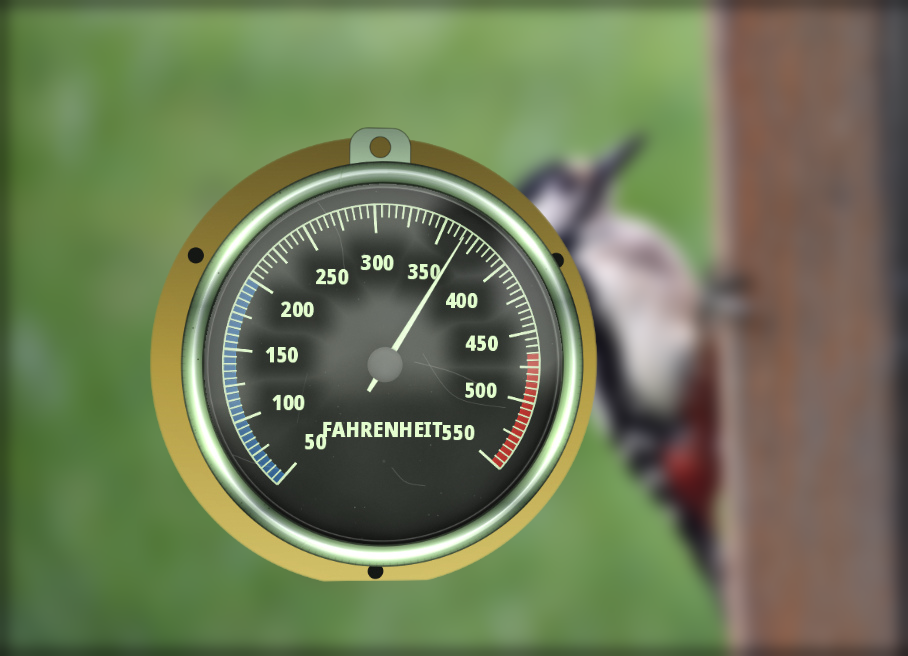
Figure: value=365 unit=°F
